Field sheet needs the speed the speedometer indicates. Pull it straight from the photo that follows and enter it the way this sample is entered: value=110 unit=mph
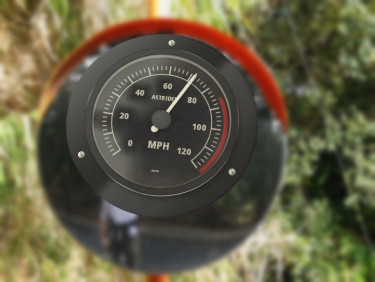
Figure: value=72 unit=mph
